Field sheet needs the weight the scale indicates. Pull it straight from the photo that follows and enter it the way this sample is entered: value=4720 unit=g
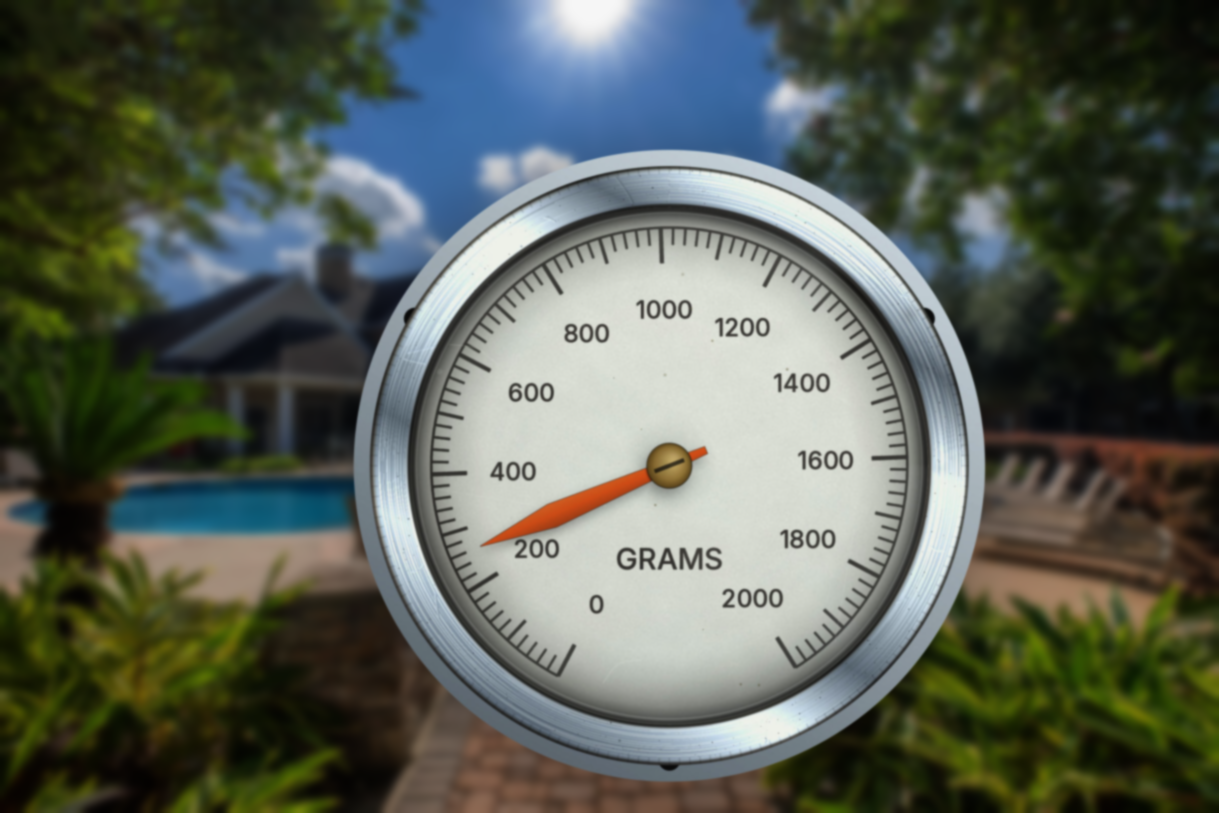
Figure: value=260 unit=g
